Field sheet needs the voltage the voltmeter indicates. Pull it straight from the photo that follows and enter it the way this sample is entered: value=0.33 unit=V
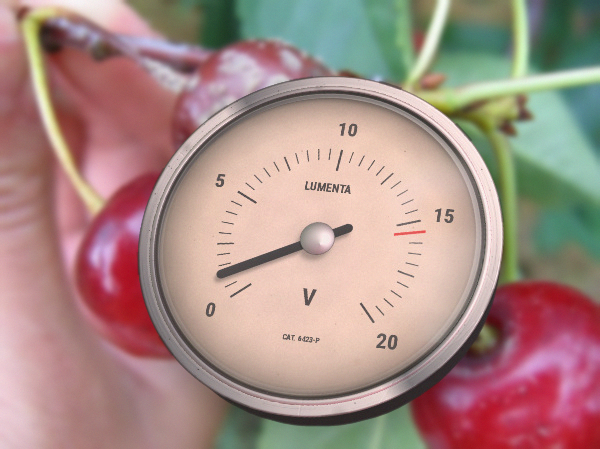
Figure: value=1 unit=V
